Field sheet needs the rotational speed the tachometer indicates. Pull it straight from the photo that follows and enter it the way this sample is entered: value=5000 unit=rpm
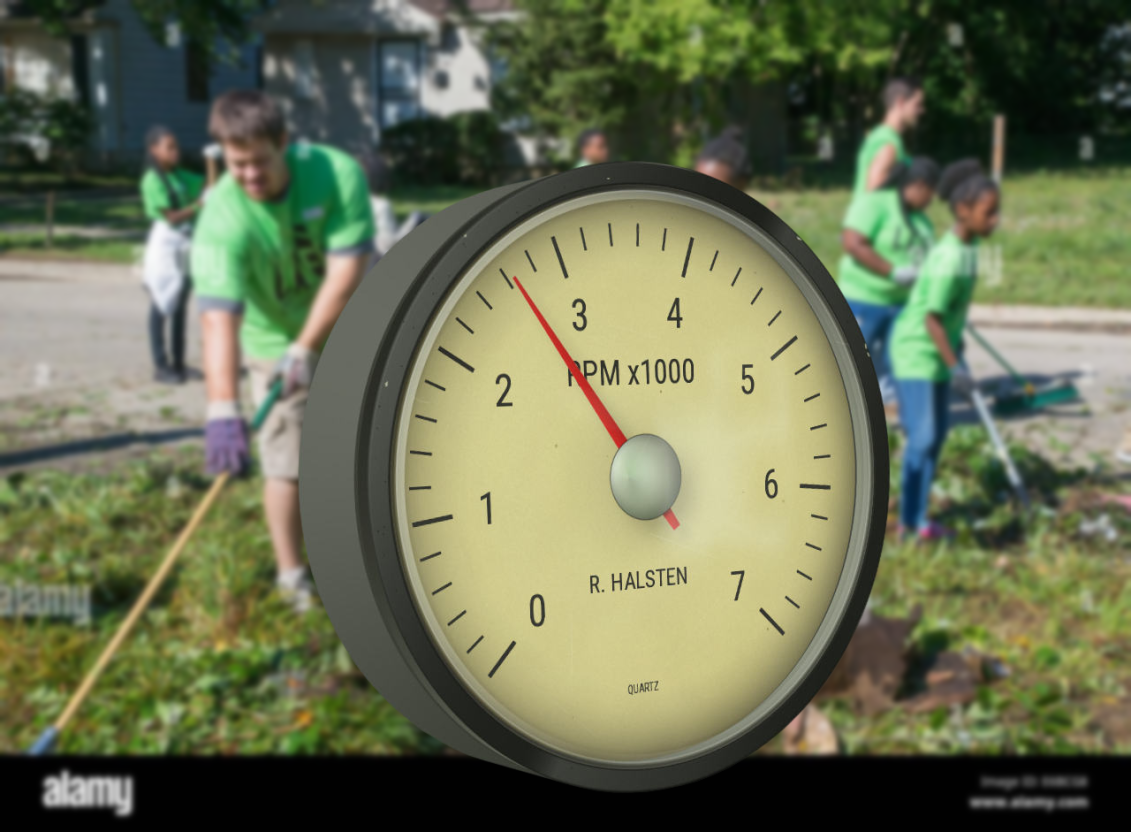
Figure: value=2600 unit=rpm
